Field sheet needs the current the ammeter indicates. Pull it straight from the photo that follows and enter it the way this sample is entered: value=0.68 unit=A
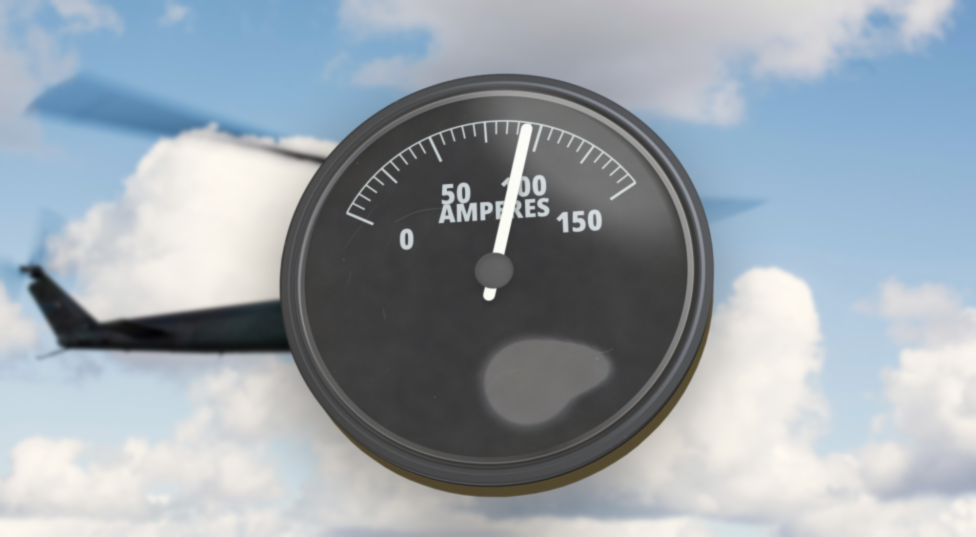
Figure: value=95 unit=A
